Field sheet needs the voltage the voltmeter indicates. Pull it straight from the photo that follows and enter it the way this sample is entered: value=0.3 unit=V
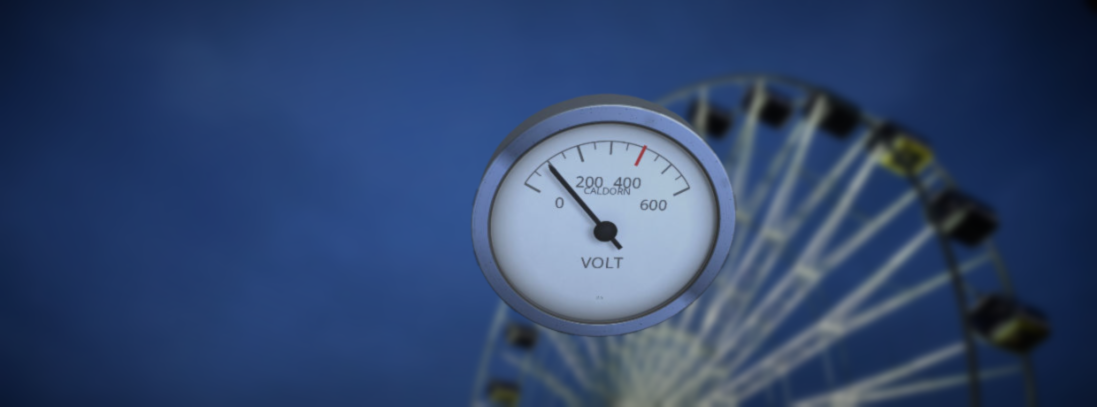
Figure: value=100 unit=V
